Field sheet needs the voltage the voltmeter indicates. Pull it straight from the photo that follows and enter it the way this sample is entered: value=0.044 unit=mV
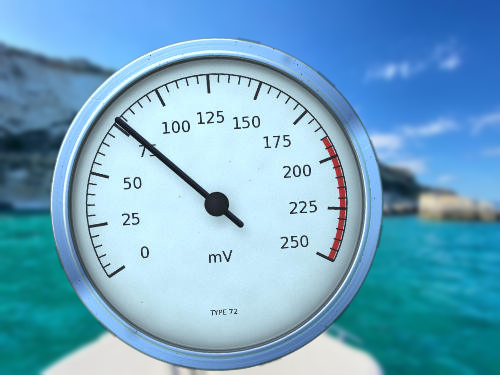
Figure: value=77.5 unit=mV
